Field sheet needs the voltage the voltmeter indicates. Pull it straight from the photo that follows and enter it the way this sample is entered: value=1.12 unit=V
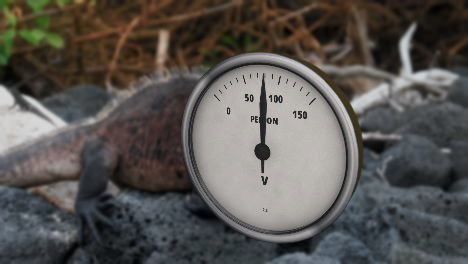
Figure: value=80 unit=V
